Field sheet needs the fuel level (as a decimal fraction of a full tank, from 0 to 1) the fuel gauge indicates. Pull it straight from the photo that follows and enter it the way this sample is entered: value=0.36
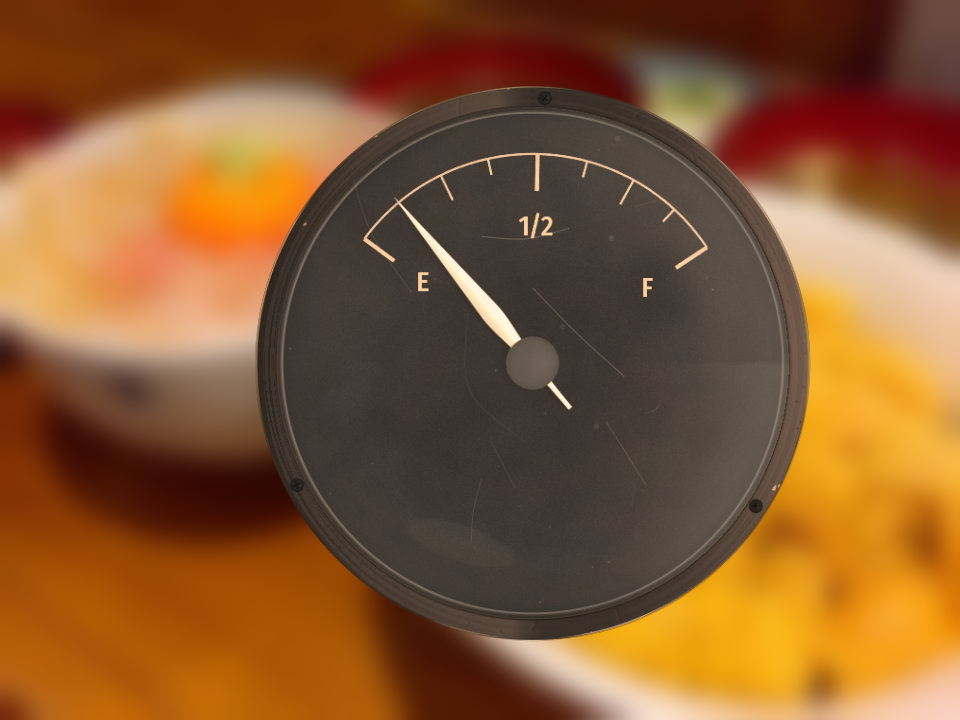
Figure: value=0.125
